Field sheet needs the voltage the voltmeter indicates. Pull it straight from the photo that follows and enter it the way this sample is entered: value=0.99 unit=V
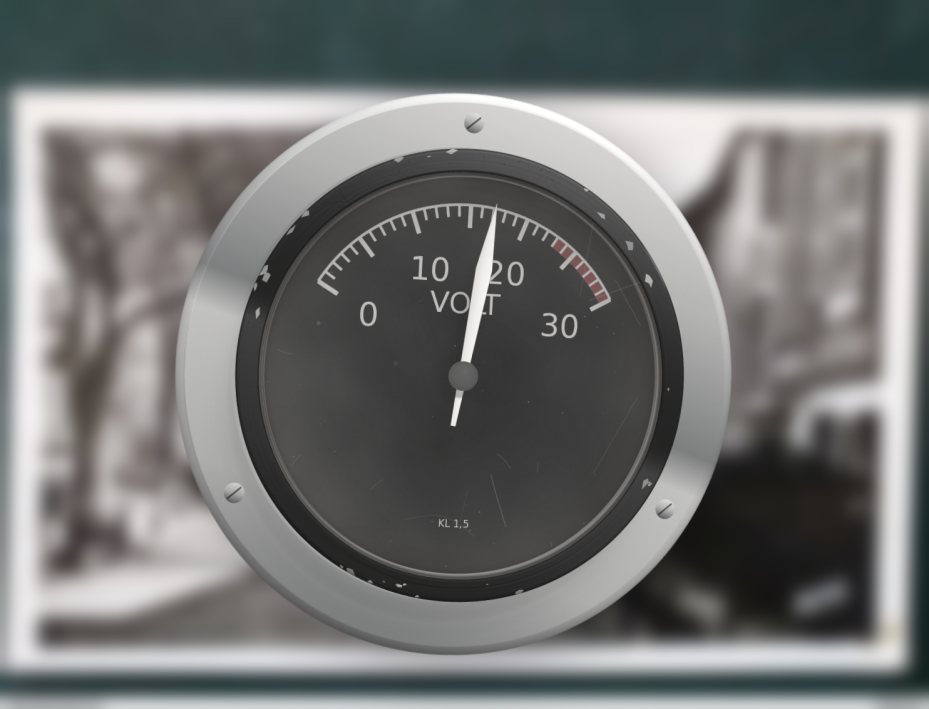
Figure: value=17 unit=V
